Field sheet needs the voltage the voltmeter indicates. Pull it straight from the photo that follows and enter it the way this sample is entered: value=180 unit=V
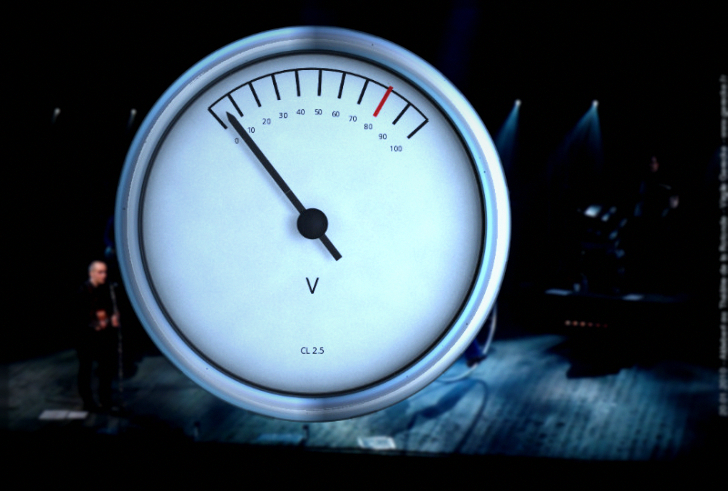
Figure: value=5 unit=V
